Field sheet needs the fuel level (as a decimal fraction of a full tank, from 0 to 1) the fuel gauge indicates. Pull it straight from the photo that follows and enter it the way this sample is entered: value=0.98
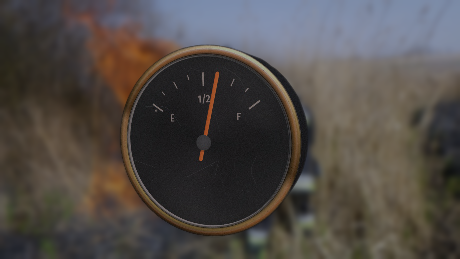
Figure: value=0.625
